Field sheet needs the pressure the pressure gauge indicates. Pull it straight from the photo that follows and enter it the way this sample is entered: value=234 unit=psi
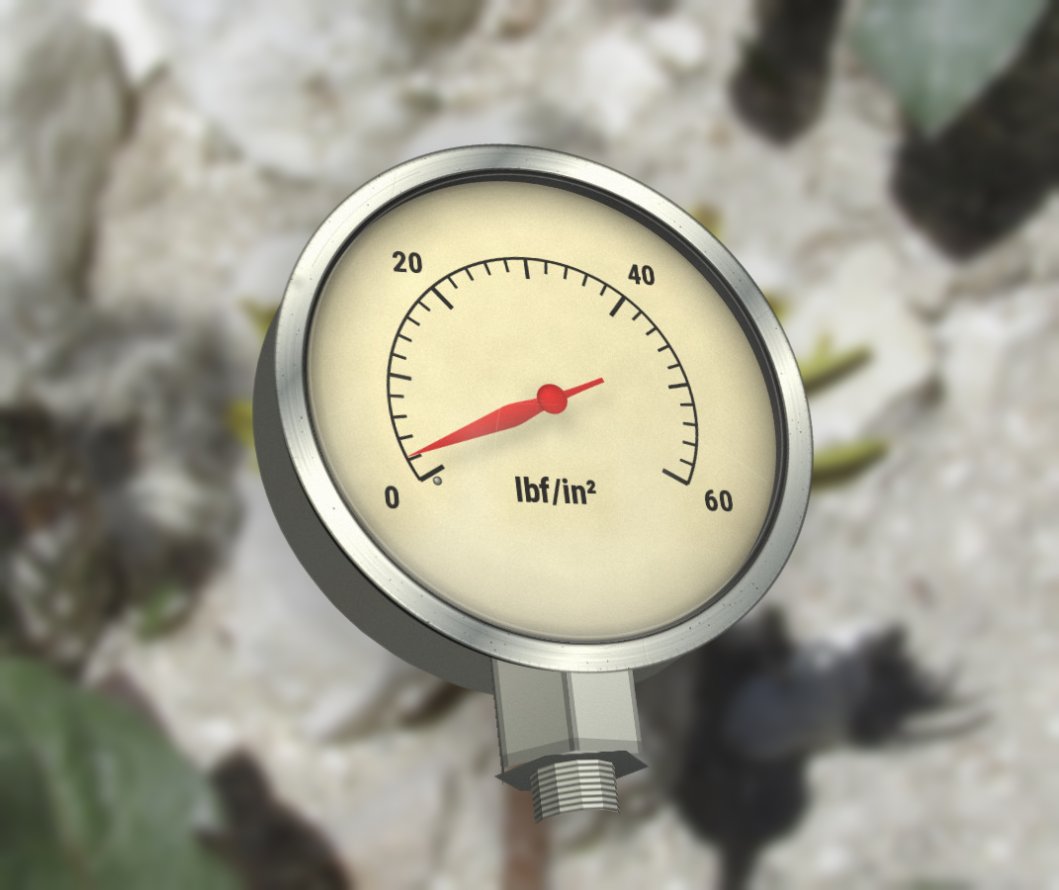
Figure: value=2 unit=psi
